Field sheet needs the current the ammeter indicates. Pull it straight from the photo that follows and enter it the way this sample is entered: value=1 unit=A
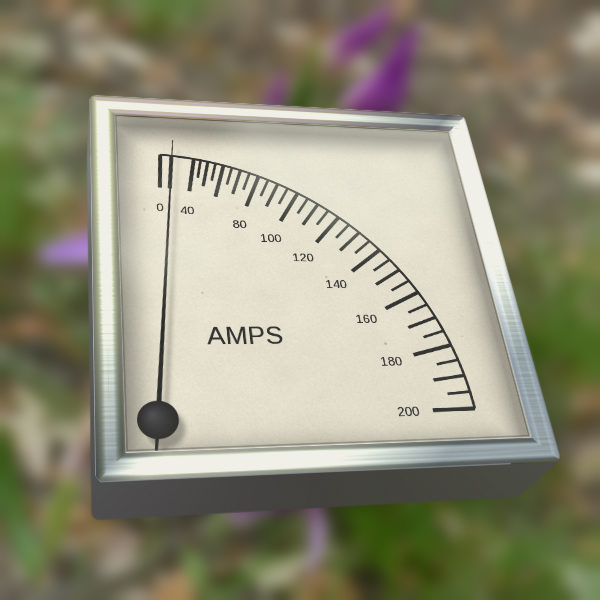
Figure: value=20 unit=A
